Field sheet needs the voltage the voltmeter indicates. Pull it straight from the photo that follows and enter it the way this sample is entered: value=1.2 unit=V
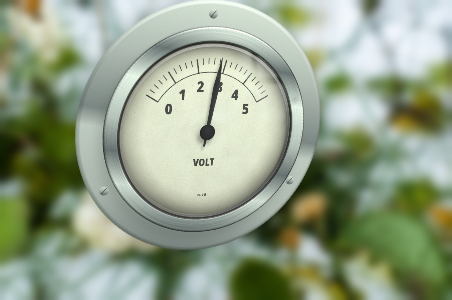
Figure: value=2.8 unit=V
